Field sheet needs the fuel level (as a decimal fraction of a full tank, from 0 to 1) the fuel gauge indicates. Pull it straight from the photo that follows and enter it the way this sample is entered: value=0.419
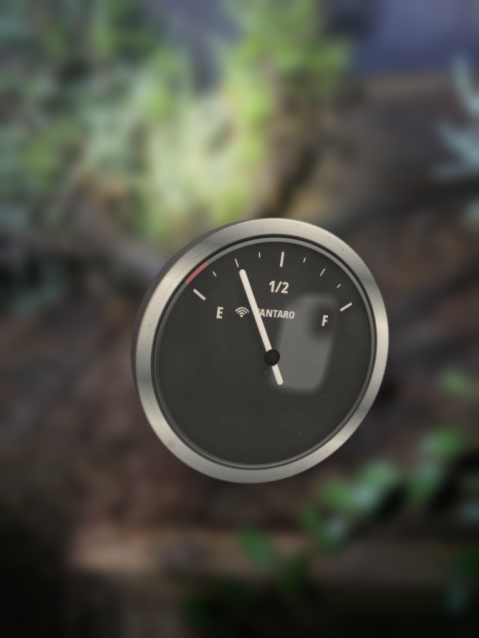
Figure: value=0.25
